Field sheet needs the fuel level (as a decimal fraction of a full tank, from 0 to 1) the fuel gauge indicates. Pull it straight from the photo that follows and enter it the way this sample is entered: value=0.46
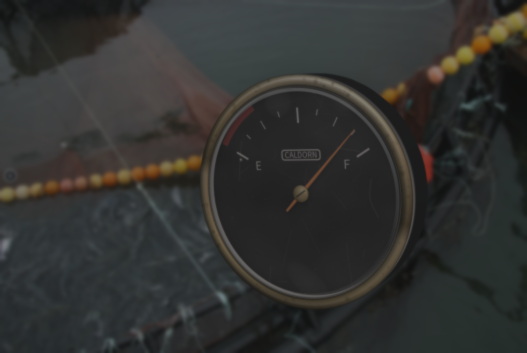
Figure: value=0.875
